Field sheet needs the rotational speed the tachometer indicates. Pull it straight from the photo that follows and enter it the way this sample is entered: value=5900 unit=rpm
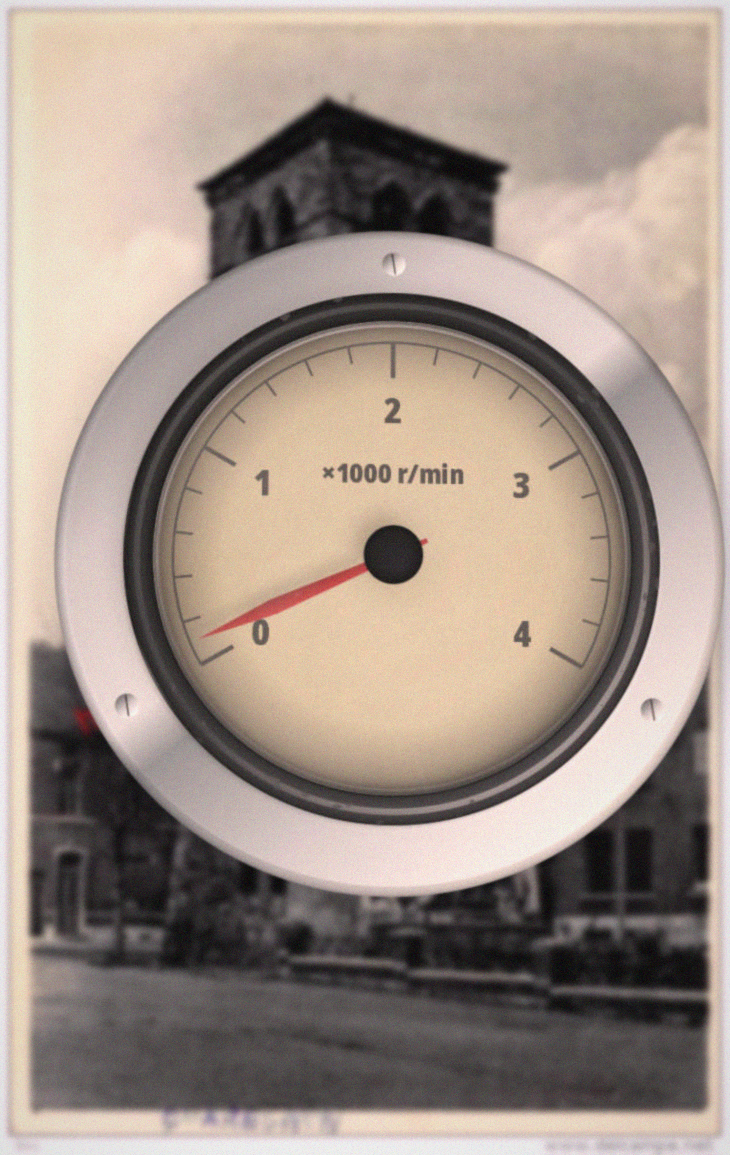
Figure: value=100 unit=rpm
